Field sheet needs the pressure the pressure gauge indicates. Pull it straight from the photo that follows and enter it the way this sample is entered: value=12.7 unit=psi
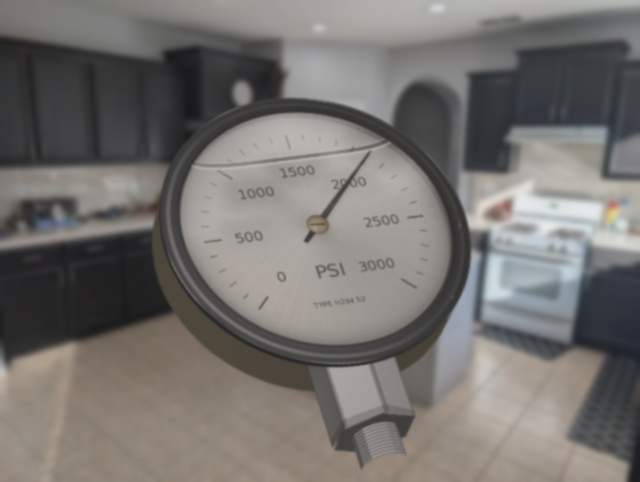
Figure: value=2000 unit=psi
